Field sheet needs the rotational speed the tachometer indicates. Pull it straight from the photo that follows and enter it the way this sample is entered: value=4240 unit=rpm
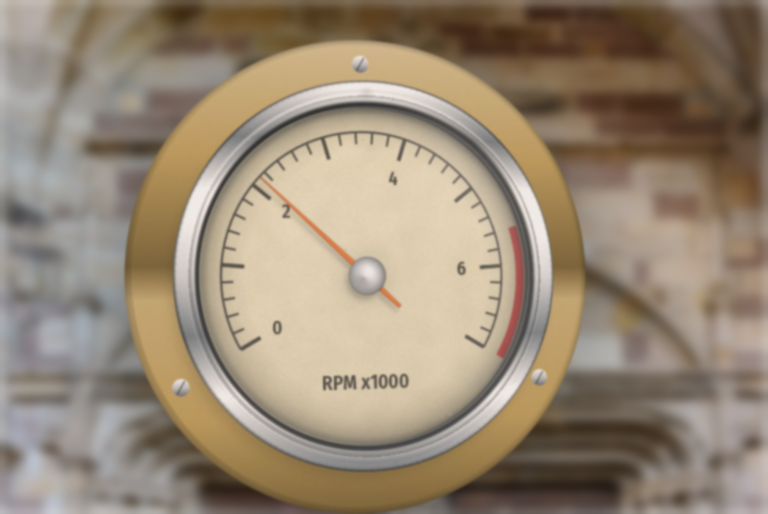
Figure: value=2100 unit=rpm
